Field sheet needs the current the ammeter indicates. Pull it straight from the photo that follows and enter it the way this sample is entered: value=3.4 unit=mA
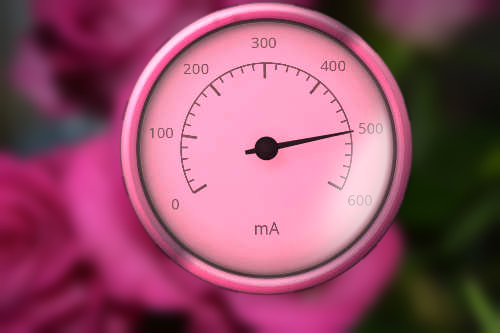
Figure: value=500 unit=mA
